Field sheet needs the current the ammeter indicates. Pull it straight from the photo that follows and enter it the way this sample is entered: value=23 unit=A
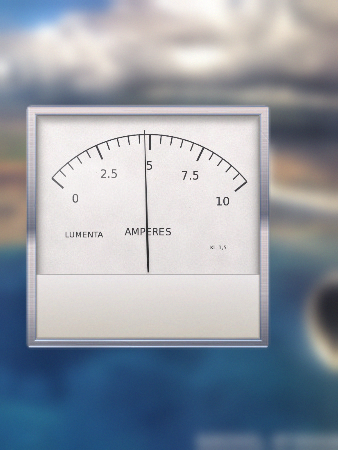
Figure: value=4.75 unit=A
